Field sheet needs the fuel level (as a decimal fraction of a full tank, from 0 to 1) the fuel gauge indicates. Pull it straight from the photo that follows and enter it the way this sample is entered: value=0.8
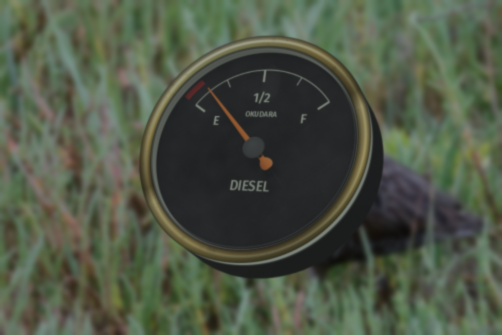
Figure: value=0.125
